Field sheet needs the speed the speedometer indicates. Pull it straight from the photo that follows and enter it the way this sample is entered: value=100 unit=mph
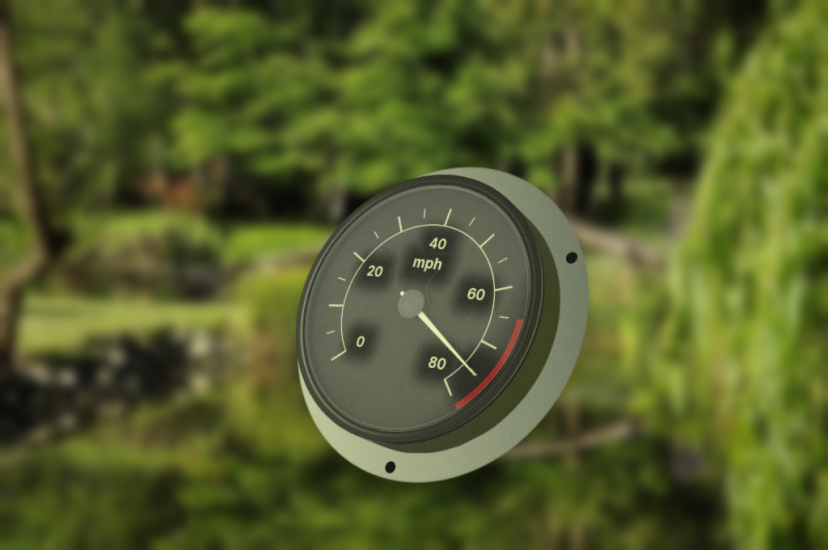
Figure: value=75 unit=mph
